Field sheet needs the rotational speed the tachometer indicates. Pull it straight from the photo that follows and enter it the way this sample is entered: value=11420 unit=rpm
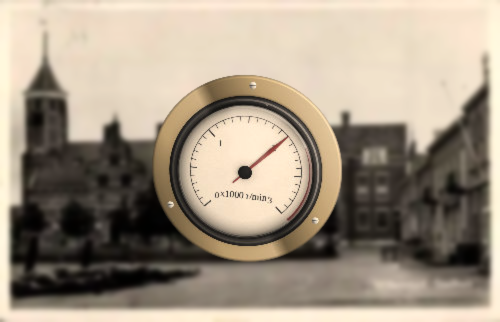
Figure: value=2000 unit=rpm
